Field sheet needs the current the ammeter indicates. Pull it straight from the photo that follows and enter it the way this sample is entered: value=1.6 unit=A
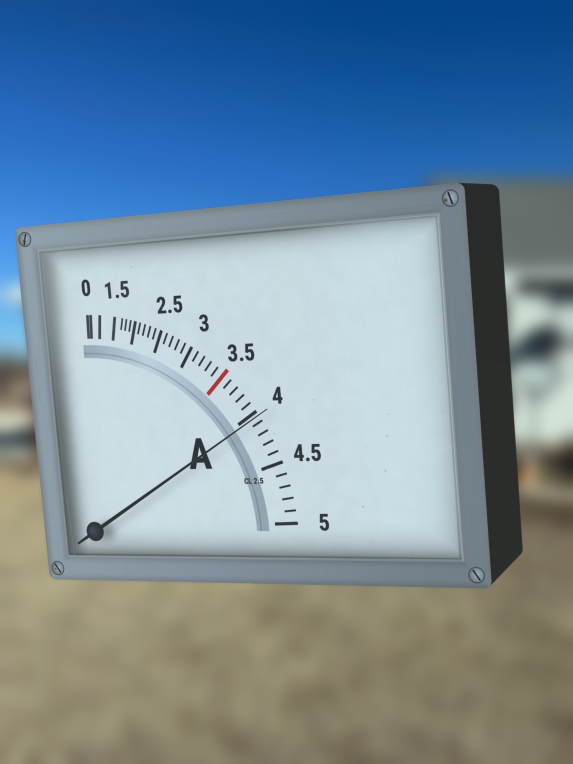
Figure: value=4.05 unit=A
